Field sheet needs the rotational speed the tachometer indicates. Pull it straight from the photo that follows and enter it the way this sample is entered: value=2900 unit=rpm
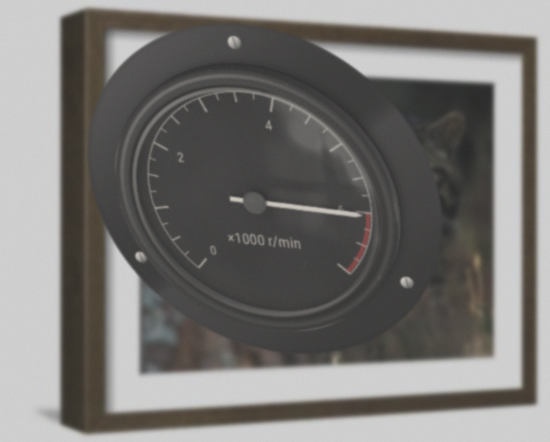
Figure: value=6000 unit=rpm
